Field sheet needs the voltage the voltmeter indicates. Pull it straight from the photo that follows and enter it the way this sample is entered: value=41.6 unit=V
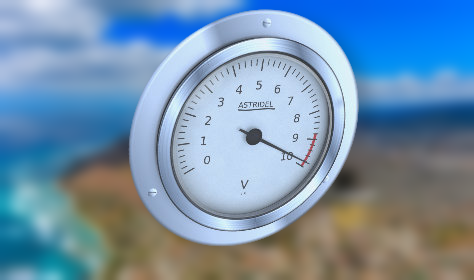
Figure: value=9.8 unit=V
